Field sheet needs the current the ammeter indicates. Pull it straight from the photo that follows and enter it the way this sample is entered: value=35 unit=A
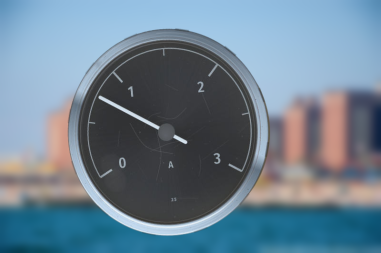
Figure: value=0.75 unit=A
